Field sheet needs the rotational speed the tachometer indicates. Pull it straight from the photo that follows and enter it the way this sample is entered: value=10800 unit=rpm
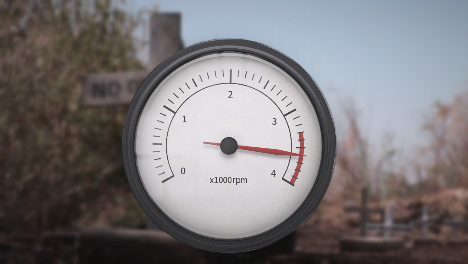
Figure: value=3600 unit=rpm
